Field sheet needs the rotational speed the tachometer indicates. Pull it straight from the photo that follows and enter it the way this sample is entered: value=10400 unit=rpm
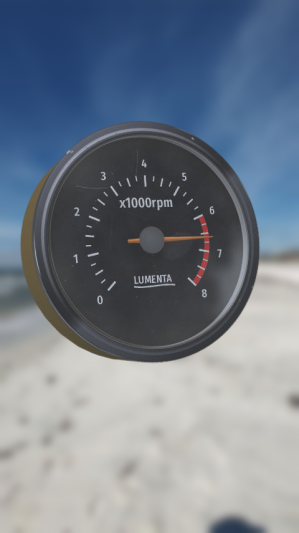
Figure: value=6625 unit=rpm
